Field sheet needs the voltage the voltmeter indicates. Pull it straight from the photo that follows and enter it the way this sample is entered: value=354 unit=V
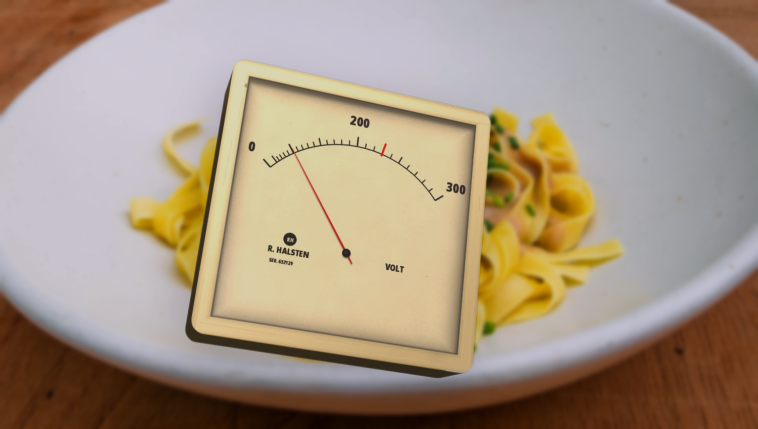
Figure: value=100 unit=V
